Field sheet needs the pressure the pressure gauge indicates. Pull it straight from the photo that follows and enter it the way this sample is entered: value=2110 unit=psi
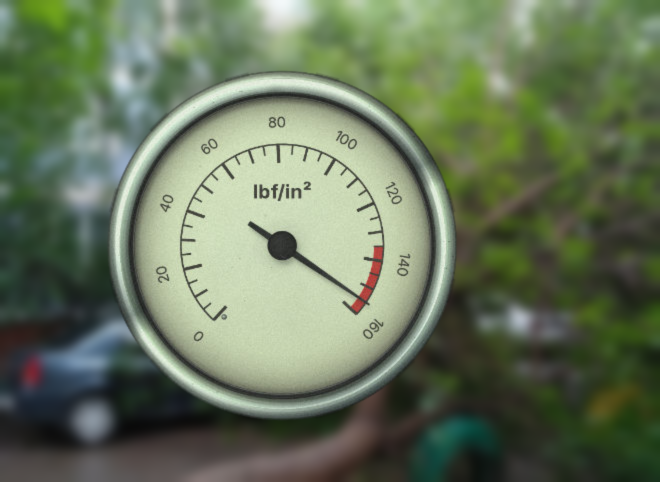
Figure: value=155 unit=psi
